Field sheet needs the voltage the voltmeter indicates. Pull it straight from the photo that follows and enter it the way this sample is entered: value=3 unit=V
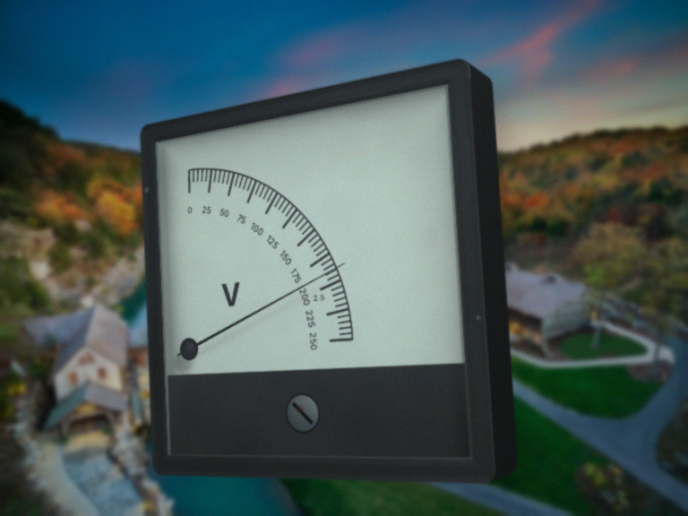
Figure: value=190 unit=V
